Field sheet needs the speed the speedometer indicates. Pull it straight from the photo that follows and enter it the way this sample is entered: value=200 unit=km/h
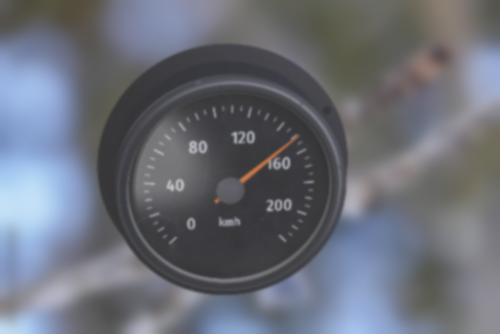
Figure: value=150 unit=km/h
